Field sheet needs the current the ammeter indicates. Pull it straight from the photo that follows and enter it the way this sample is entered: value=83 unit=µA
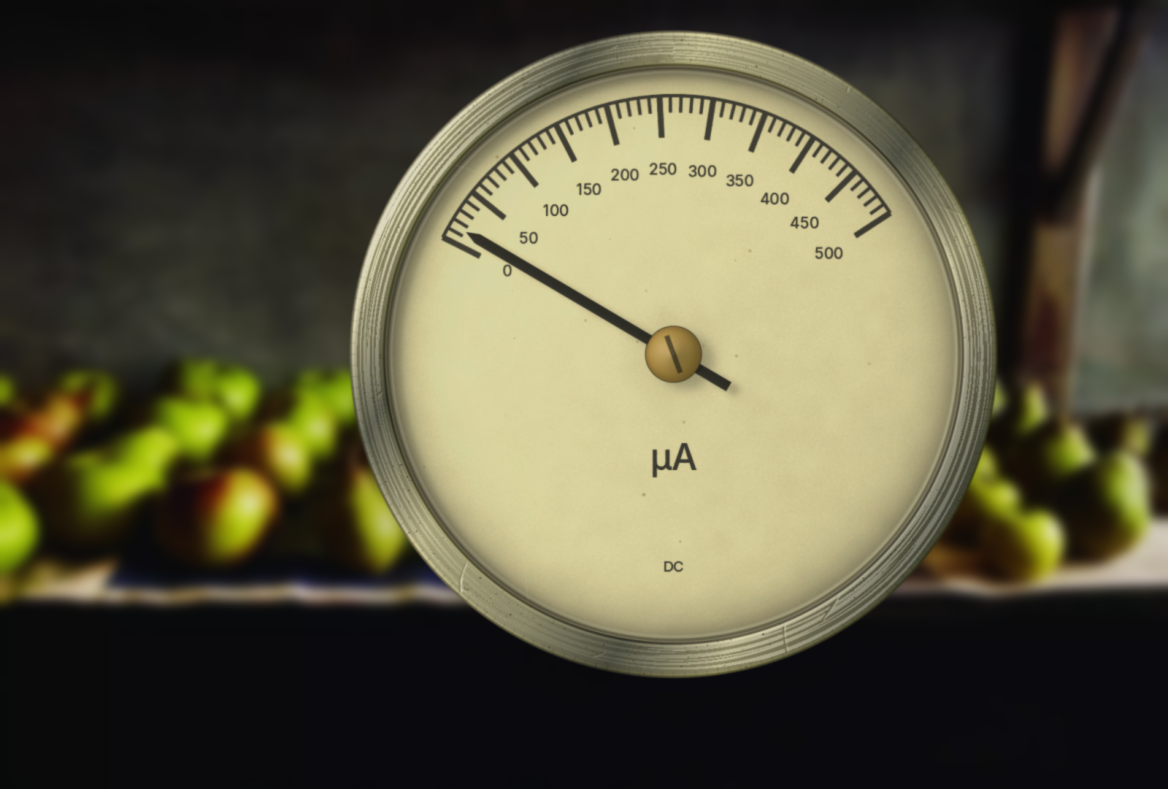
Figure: value=15 unit=µA
